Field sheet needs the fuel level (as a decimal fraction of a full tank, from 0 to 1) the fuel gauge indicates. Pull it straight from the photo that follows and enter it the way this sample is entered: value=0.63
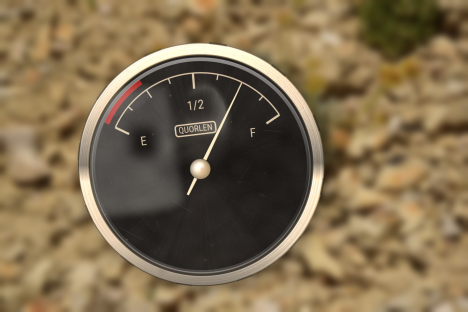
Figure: value=0.75
